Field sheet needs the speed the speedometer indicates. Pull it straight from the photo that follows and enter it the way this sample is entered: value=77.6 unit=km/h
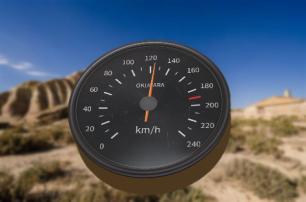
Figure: value=125 unit=km/h
